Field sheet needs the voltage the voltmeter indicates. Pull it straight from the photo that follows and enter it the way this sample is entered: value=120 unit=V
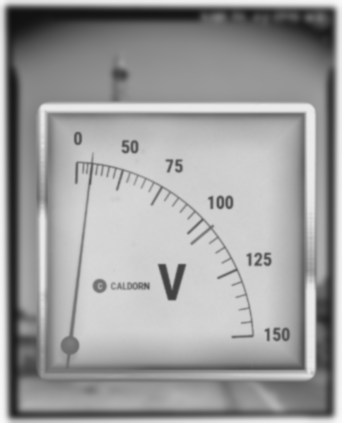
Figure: value=25 unit=V
